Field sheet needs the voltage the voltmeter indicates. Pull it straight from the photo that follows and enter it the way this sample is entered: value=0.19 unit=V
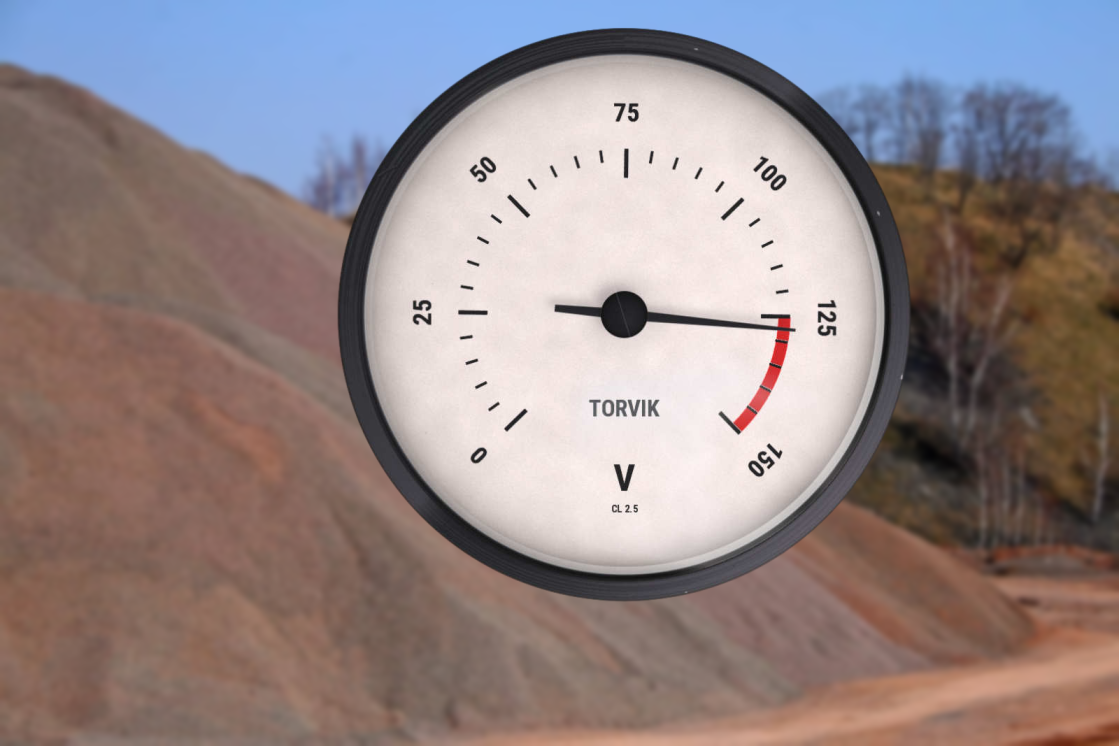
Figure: value=127.5 unit=V
